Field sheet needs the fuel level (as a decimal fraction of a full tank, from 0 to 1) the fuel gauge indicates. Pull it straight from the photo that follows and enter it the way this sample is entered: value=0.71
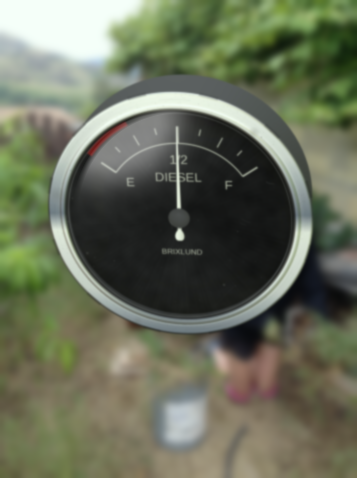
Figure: value=0.5
